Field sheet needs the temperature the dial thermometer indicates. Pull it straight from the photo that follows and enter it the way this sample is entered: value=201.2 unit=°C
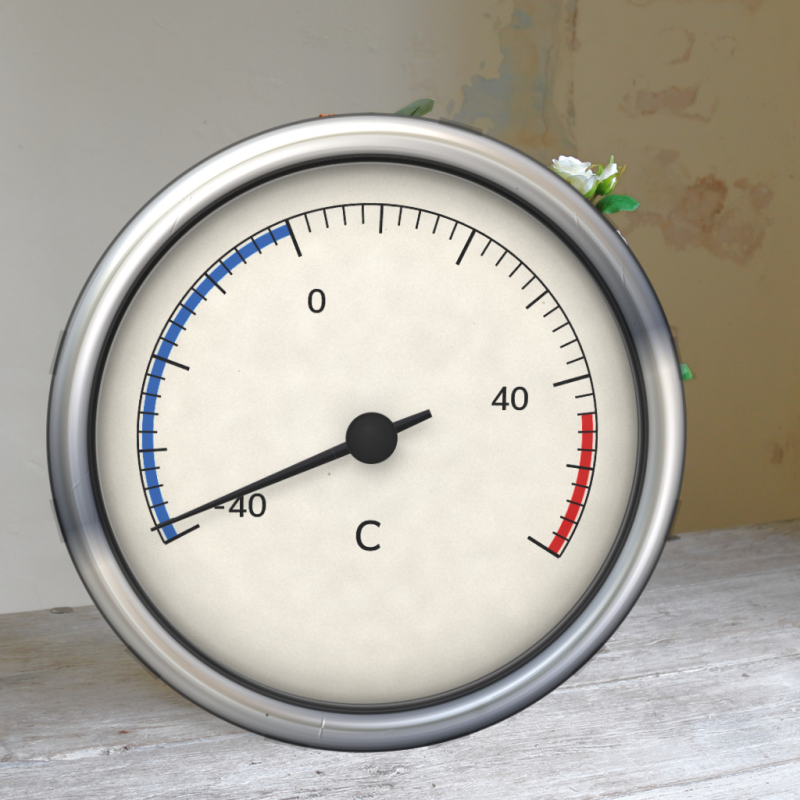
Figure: value=-38 unit=°C
